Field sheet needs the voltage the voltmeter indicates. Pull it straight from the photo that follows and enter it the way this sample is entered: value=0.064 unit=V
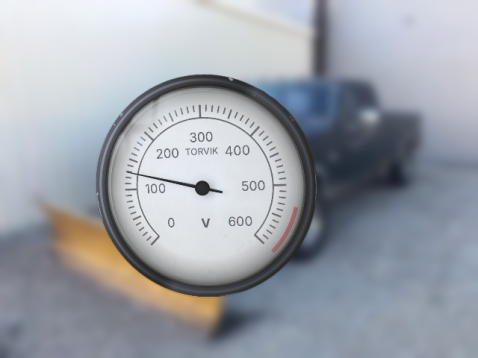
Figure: value=130 unit=V
